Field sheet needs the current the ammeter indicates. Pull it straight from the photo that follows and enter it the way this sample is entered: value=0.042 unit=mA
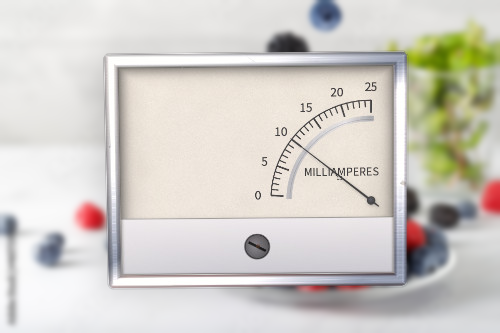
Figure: value=10 unit=mA
